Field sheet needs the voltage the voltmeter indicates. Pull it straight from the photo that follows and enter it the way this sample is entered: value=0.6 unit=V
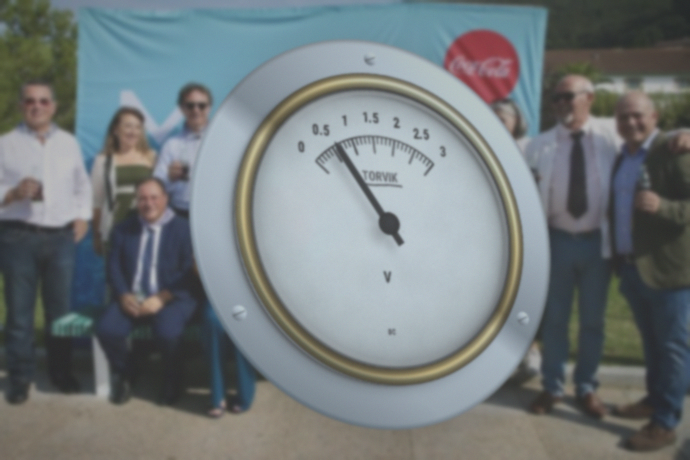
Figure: value=0.5 unit=V
